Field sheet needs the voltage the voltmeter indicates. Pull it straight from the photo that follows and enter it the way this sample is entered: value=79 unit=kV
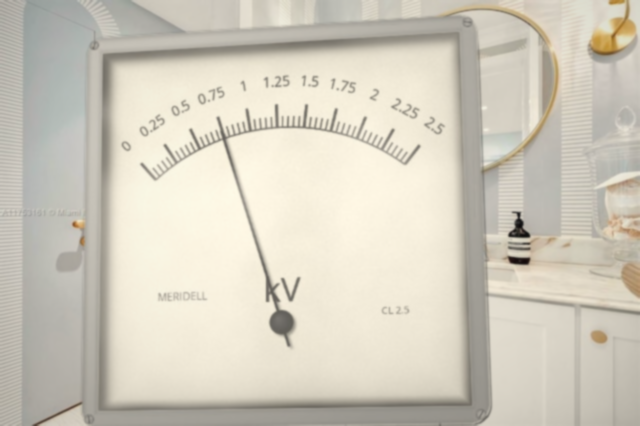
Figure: value=0.75 unit=kV
